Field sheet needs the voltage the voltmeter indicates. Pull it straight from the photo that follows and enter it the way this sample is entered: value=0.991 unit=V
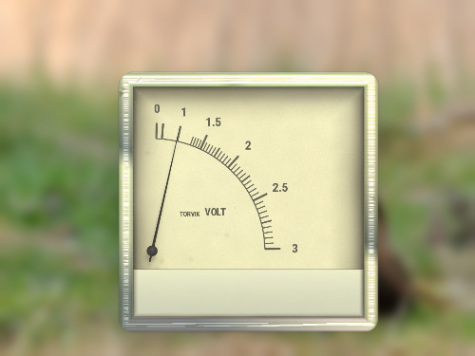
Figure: value=1 unit=V
